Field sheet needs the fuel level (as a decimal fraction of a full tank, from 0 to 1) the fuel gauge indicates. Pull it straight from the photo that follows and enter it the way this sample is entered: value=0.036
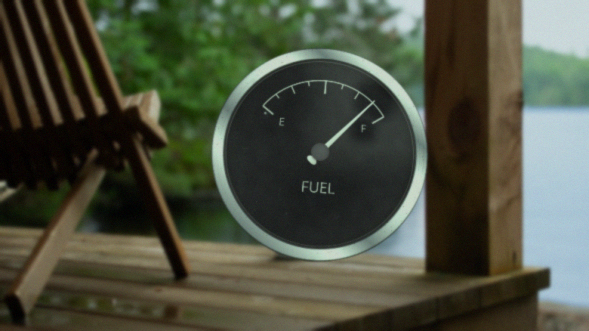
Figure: value=0.875
